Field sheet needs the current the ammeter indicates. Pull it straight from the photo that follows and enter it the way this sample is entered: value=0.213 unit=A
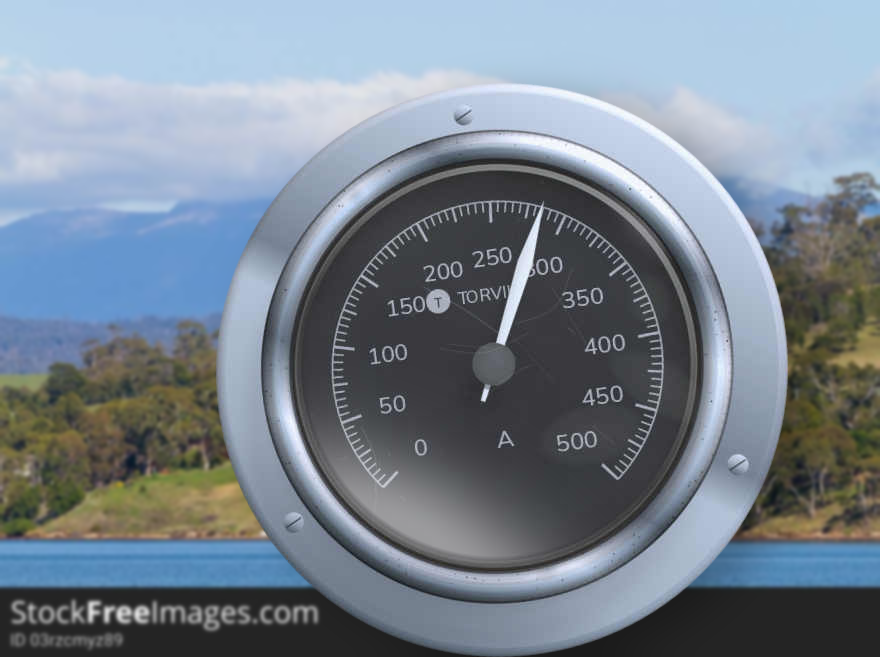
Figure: value=285 unit=A
